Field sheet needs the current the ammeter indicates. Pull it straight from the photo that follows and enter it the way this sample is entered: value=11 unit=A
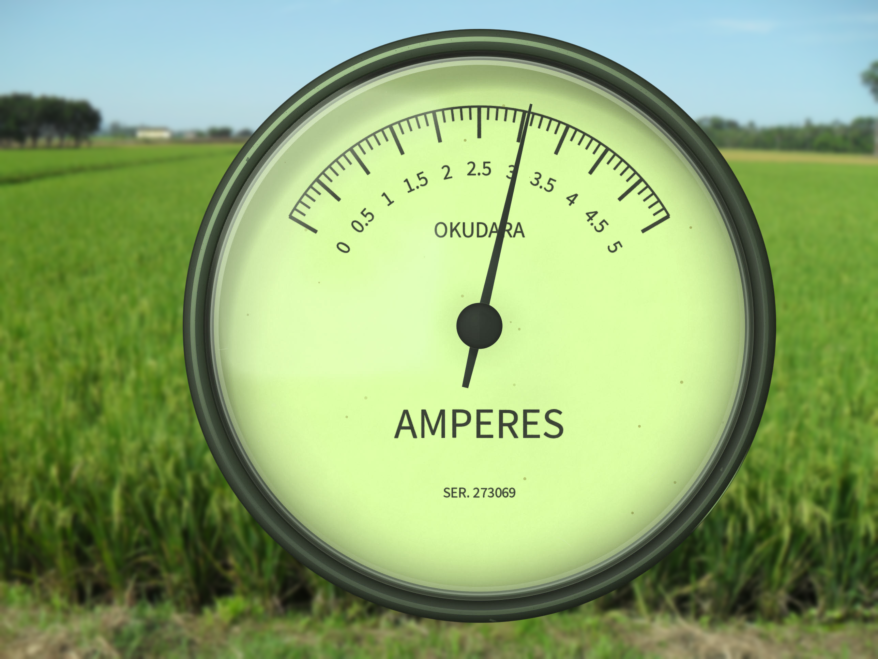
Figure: value=3.05 unit=A
